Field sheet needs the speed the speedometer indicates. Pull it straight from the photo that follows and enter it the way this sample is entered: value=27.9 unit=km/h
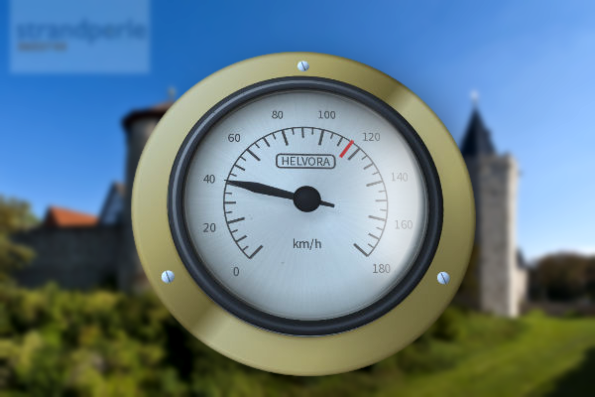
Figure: value=40 unit=km/h
